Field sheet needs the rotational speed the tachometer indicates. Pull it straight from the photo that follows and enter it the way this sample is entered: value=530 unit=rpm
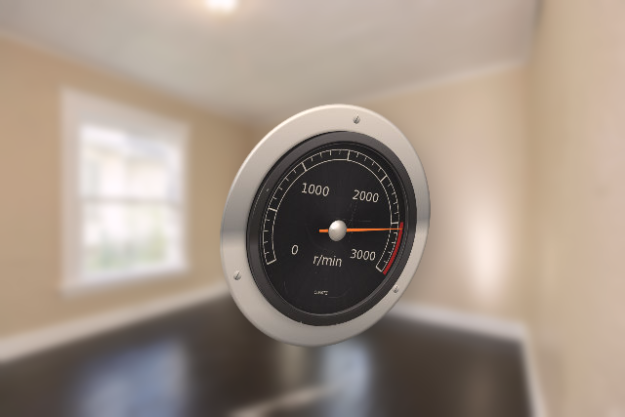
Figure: value=2550 unit=rpm
